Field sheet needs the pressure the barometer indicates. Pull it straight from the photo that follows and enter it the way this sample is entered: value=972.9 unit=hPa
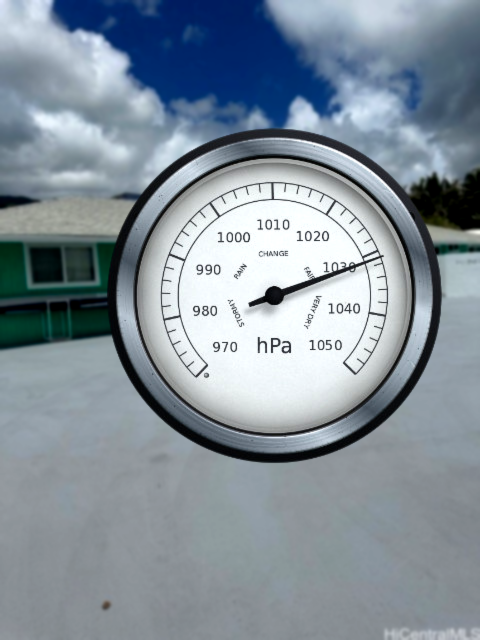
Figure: value=1031 unit=hPa
